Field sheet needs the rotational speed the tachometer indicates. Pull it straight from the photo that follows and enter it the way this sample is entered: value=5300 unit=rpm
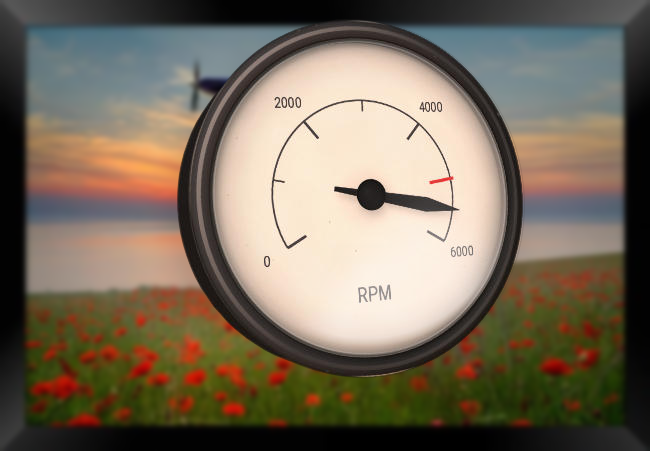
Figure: value=5500 unit=rpm
